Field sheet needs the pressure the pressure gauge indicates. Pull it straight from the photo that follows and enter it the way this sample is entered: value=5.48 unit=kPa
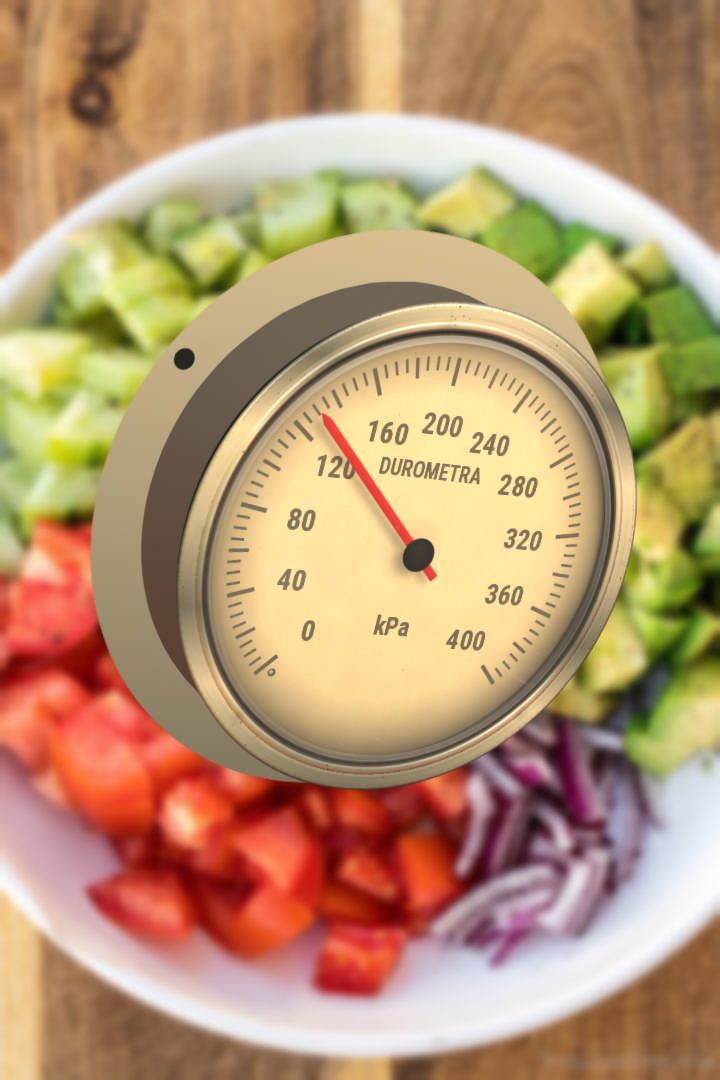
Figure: value=130 unit=kPa
